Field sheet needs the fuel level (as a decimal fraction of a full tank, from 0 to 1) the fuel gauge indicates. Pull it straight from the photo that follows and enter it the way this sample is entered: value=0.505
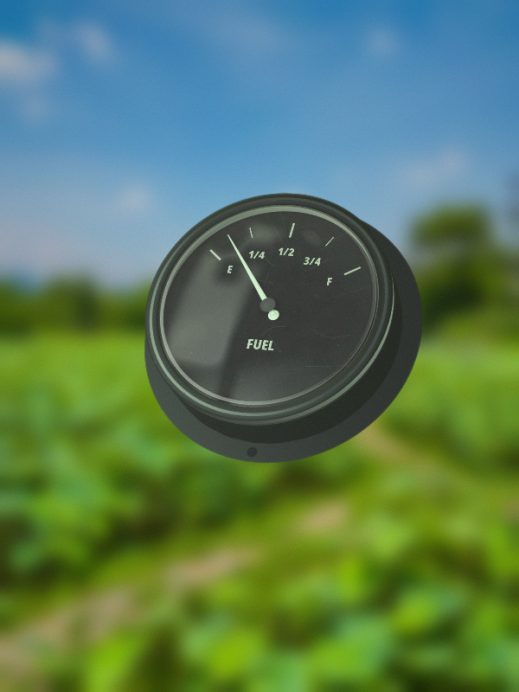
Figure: value=0.125
